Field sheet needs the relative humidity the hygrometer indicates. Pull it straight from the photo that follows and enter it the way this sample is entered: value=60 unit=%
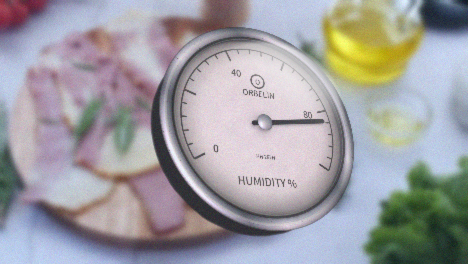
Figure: value=84 unit=%
